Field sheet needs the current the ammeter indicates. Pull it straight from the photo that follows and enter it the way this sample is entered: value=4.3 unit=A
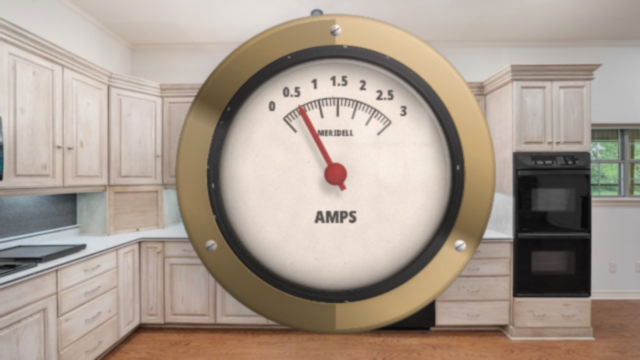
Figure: value=0.5 unit=A
